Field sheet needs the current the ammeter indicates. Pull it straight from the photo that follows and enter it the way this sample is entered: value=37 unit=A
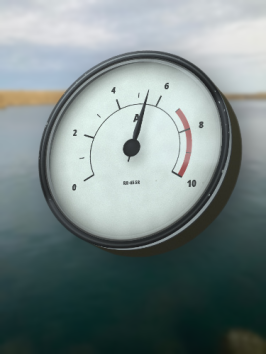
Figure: value=5.5 unit=A
